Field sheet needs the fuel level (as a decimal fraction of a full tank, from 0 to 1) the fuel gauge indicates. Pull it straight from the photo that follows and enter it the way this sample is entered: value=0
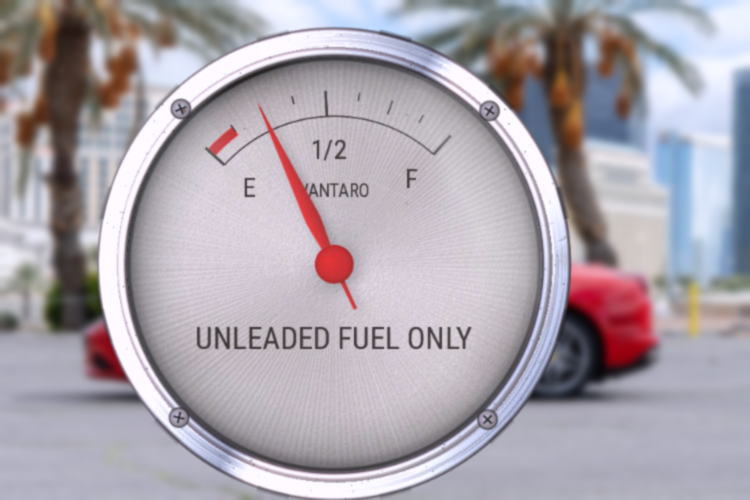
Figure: value=0.25
